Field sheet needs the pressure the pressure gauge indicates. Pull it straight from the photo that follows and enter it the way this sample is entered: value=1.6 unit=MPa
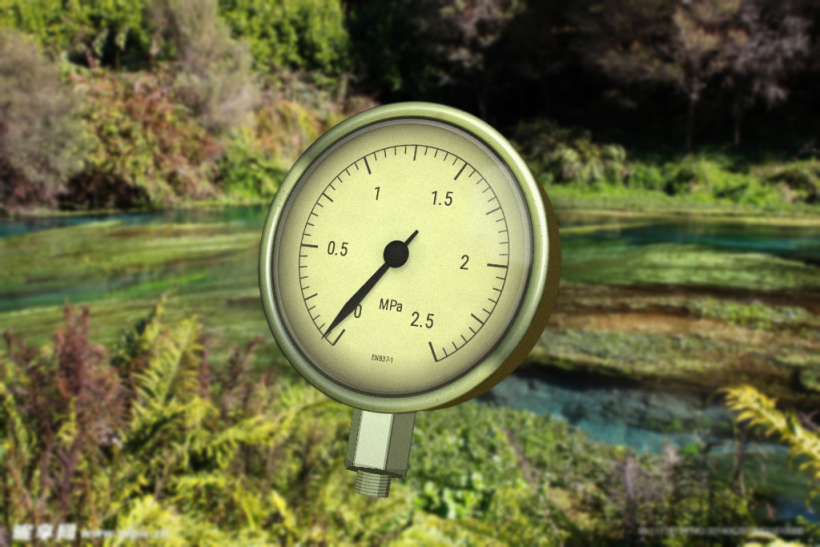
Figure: value=0.05 unit=MPa
